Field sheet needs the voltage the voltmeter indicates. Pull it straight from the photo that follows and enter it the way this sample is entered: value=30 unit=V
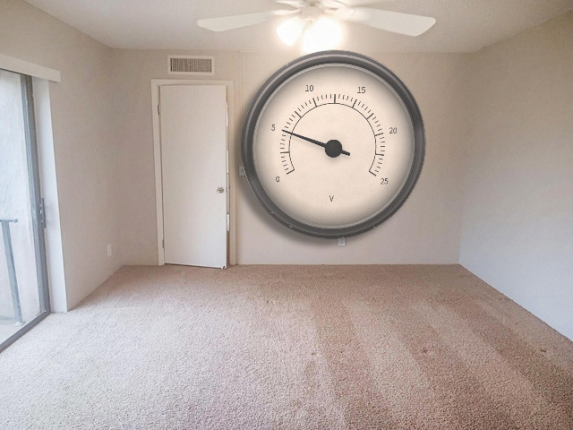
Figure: value=5 unit=V
